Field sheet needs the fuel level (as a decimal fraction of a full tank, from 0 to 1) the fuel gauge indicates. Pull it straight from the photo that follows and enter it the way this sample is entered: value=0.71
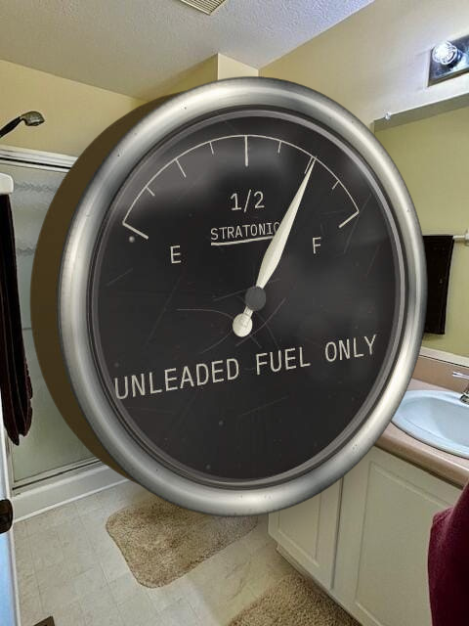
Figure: value=0.75
